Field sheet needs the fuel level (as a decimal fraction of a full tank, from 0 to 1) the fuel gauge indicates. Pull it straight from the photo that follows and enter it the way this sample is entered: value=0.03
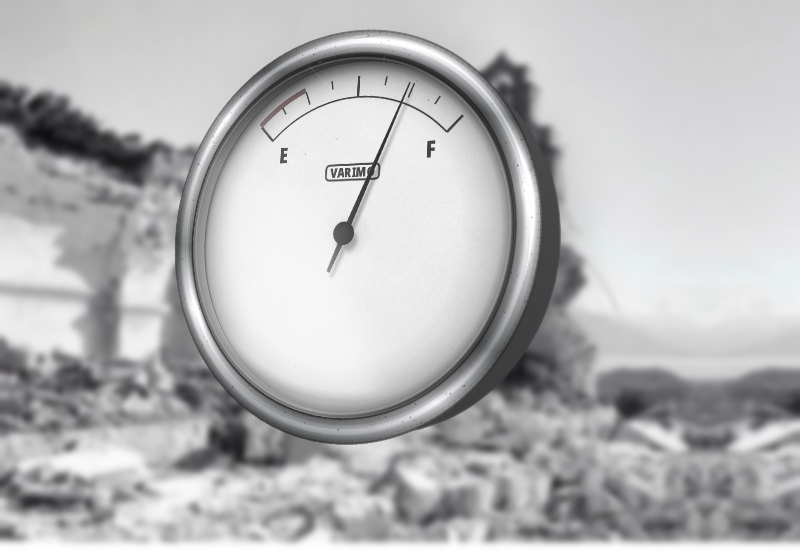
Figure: value=0.75
